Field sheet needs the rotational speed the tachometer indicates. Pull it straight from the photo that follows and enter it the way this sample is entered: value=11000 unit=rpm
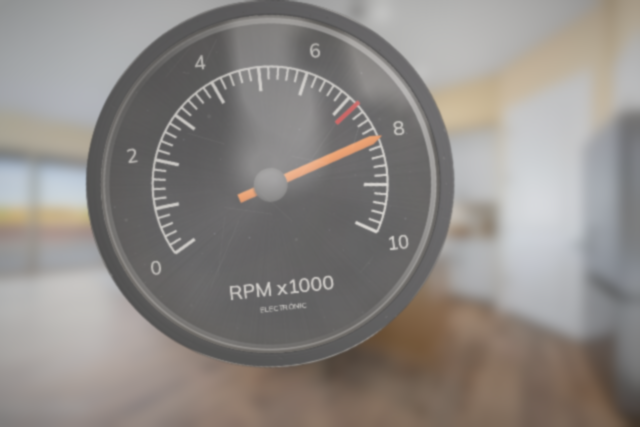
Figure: value=8000 unit=rpm
